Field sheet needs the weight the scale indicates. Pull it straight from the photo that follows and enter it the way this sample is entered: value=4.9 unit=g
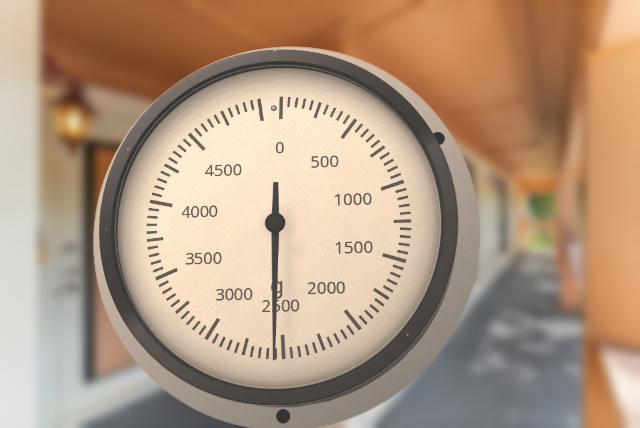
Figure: value=2550 unit=g
